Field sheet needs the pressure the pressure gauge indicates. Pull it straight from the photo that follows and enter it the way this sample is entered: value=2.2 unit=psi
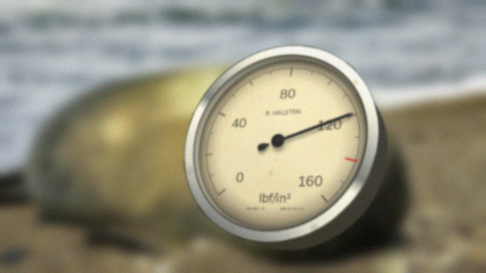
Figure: value=120 unit=psi
